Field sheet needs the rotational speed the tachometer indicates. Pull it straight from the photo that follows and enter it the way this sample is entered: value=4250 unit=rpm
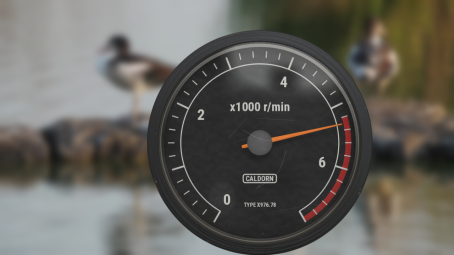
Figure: value=5300 unit=rpm
